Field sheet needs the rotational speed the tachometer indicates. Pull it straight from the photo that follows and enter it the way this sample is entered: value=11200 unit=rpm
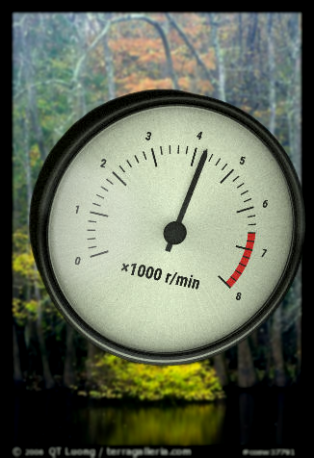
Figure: value=4200 unit=rpm
